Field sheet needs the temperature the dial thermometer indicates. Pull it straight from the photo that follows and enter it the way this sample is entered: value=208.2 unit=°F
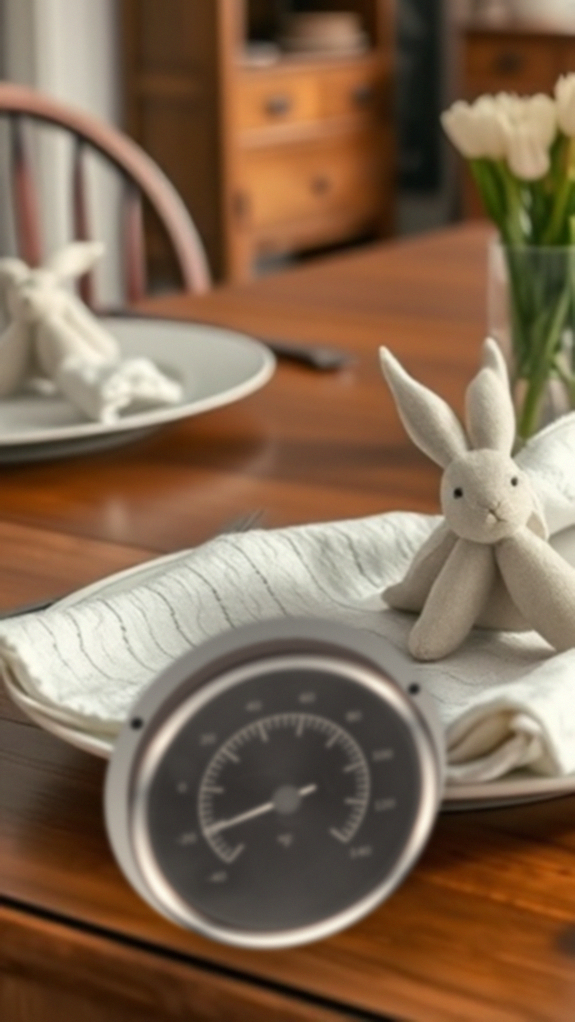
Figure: value=-20 unit=°F
